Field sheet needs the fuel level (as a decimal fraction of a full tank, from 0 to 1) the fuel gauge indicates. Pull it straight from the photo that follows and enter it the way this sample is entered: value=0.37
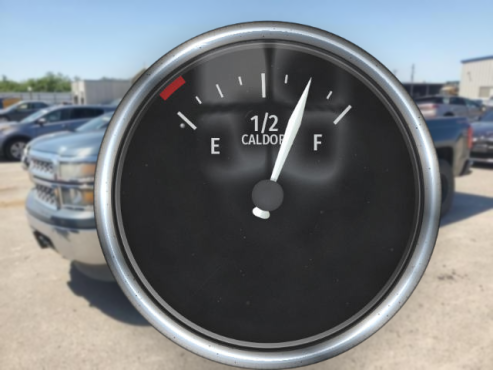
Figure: value=0.75
